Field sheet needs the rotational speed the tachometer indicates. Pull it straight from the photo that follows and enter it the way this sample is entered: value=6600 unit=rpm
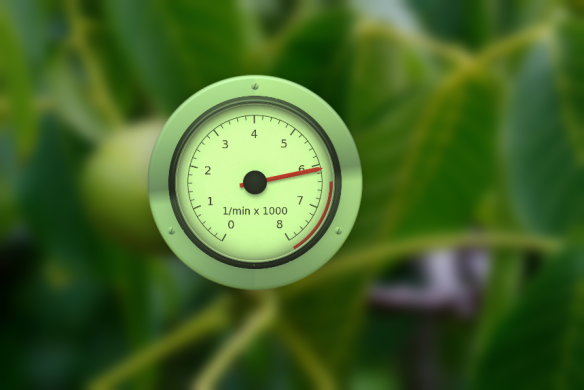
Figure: value=6100 unit=rpm
